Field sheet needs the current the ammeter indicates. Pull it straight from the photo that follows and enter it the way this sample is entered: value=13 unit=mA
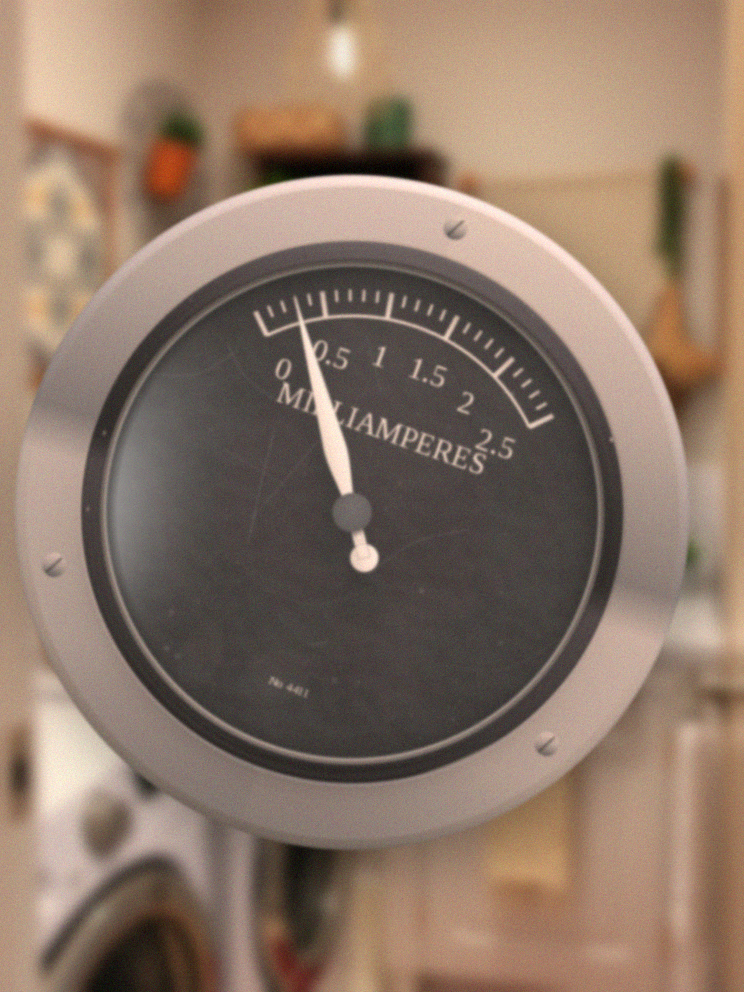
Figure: value=0.3 unit=mA
